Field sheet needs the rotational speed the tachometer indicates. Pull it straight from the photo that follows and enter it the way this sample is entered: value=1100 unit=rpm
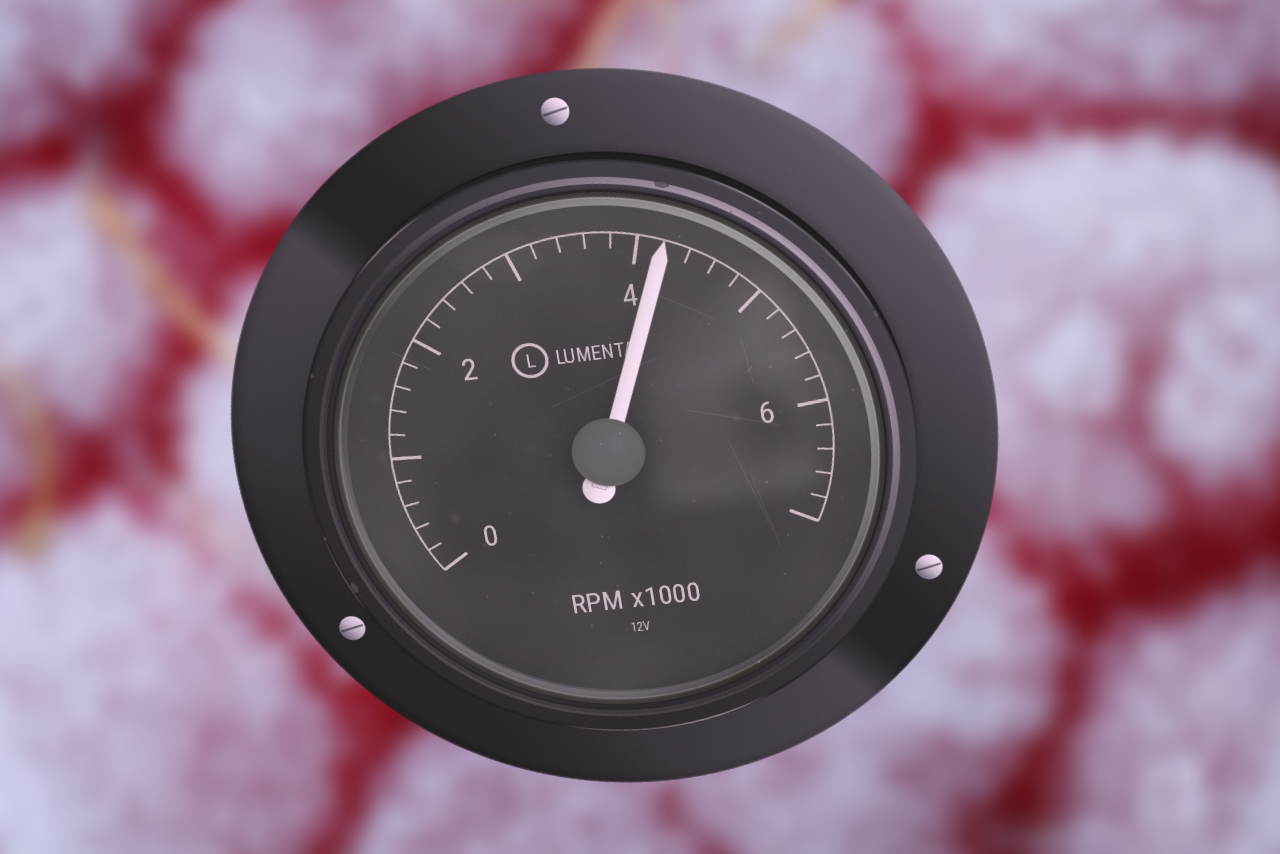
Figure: value=4200 unit=rpm
